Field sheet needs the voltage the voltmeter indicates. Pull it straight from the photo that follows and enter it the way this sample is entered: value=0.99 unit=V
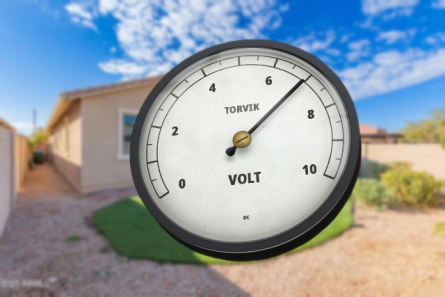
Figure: value=7 unit=V
